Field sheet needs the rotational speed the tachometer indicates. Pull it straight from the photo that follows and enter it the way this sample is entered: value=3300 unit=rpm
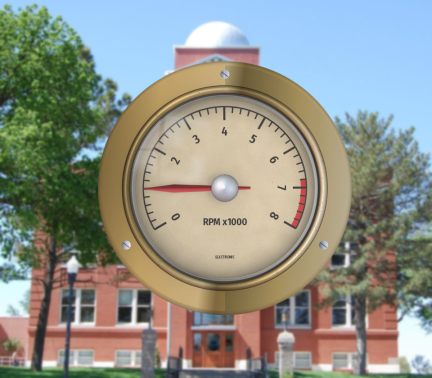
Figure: value=1000 unit=rpm
